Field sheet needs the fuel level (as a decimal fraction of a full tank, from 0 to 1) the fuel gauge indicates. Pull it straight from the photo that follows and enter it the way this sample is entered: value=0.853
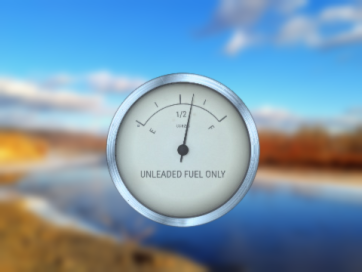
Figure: value=0.625
